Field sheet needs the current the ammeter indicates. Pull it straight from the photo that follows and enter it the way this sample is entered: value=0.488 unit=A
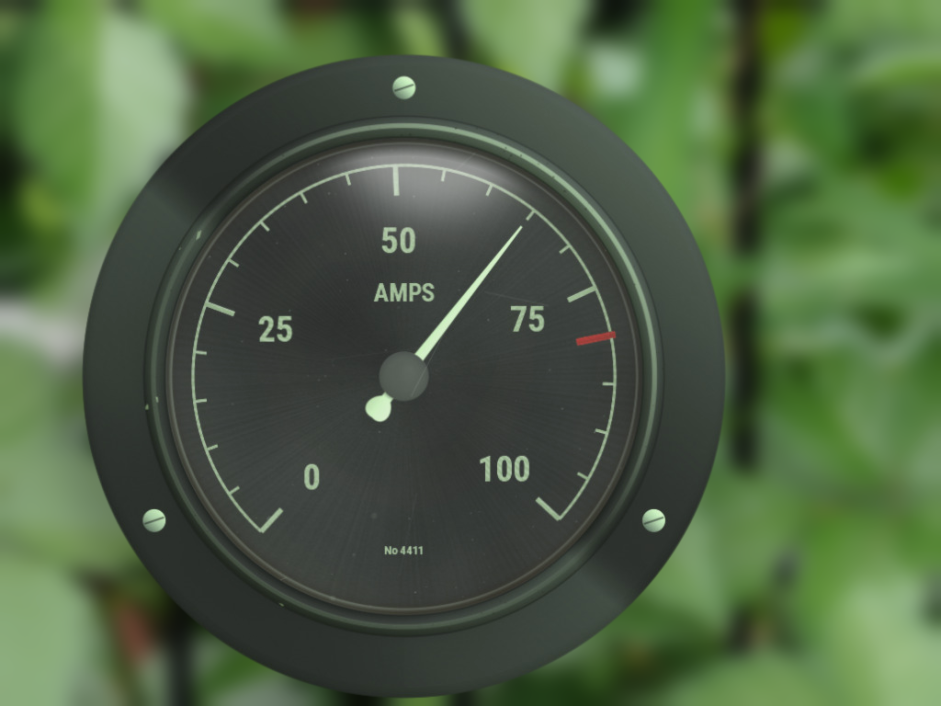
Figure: value=65 unit=A
